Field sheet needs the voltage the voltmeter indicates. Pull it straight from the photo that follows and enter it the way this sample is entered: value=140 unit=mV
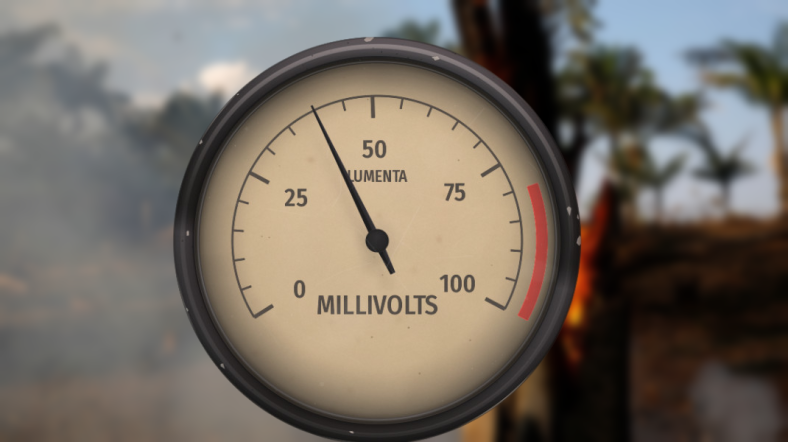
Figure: value=40 unit=mV
